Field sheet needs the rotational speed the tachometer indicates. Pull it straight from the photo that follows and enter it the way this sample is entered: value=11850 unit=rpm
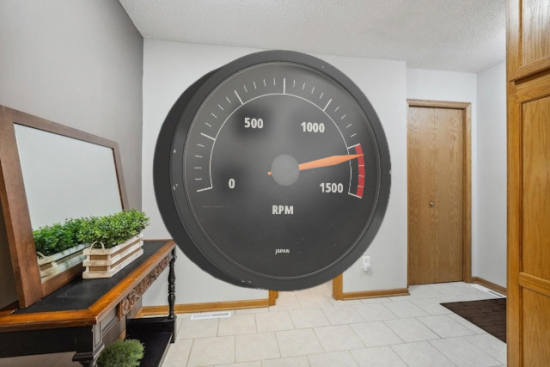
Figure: value=1300 unit=rpm
